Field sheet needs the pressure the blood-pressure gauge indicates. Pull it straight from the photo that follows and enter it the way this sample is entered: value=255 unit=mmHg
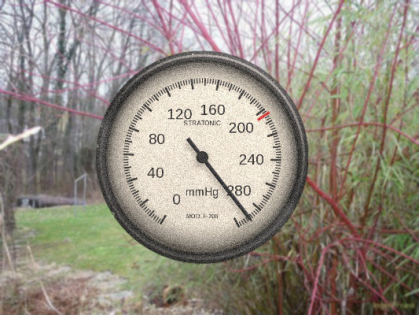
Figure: value=290 unit=mmHg
